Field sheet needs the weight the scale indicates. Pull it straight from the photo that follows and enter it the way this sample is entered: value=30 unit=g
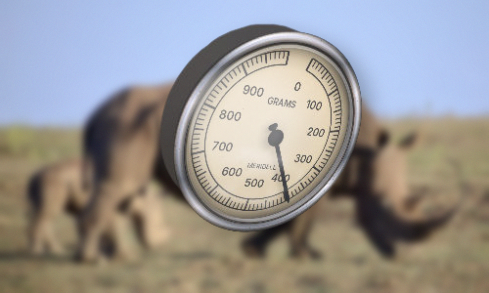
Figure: value=400 unit=g
